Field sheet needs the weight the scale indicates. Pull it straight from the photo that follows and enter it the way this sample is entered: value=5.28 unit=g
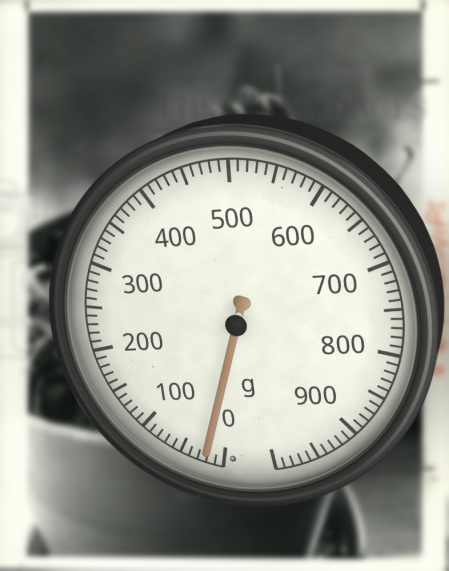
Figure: value=20 unit=g
